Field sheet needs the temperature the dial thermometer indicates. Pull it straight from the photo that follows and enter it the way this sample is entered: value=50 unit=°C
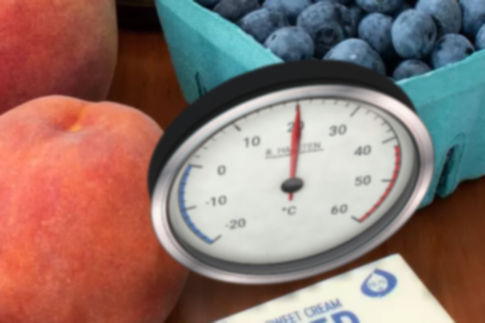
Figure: value=20 unit=°C
